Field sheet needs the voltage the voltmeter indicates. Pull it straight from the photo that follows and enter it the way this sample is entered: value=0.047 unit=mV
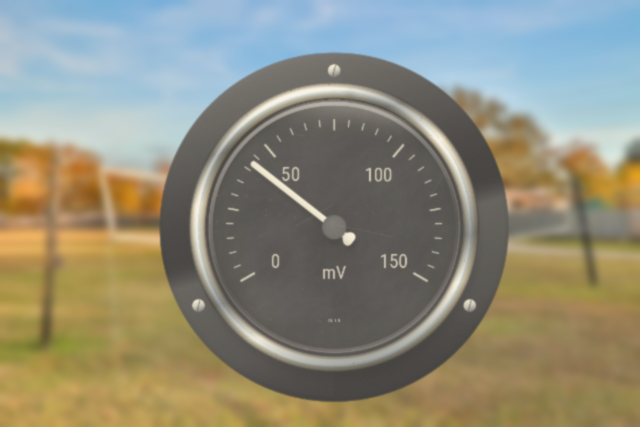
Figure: value=42.5 unit=mV
